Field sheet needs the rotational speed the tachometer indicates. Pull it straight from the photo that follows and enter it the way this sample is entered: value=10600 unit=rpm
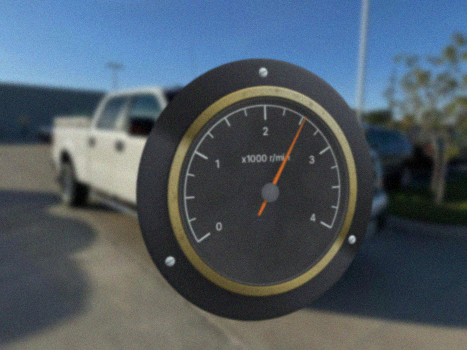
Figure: value=2500 unit=rpm
